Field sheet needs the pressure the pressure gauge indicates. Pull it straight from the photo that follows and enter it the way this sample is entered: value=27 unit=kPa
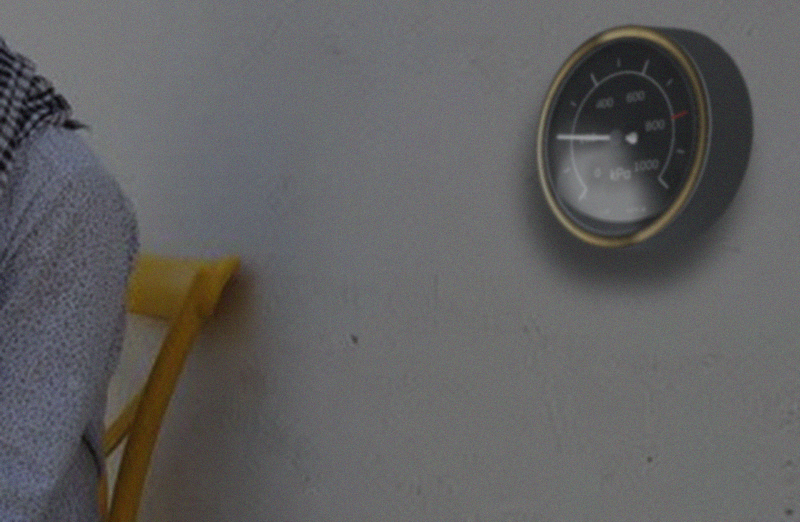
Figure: value=200 unit=kPa
